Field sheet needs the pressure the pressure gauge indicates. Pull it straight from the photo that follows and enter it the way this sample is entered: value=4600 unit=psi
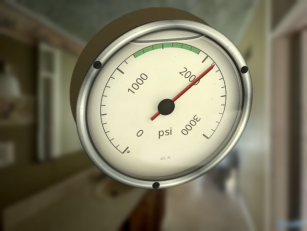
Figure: value=2100 unit=psi
